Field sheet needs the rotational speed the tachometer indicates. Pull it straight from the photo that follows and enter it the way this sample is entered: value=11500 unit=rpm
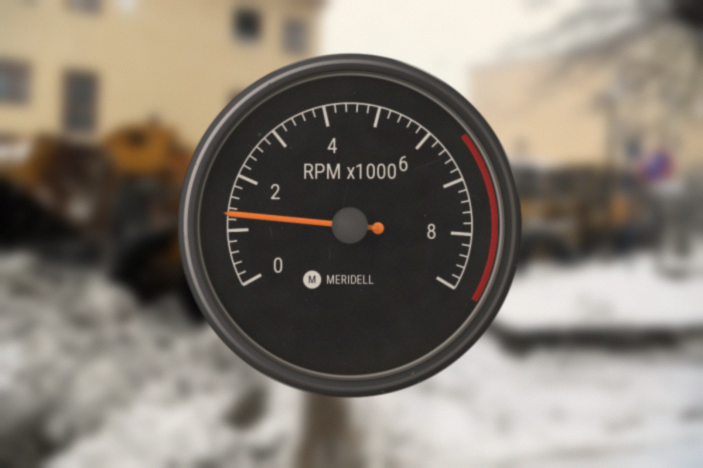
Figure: value=1300 unit=rpm
